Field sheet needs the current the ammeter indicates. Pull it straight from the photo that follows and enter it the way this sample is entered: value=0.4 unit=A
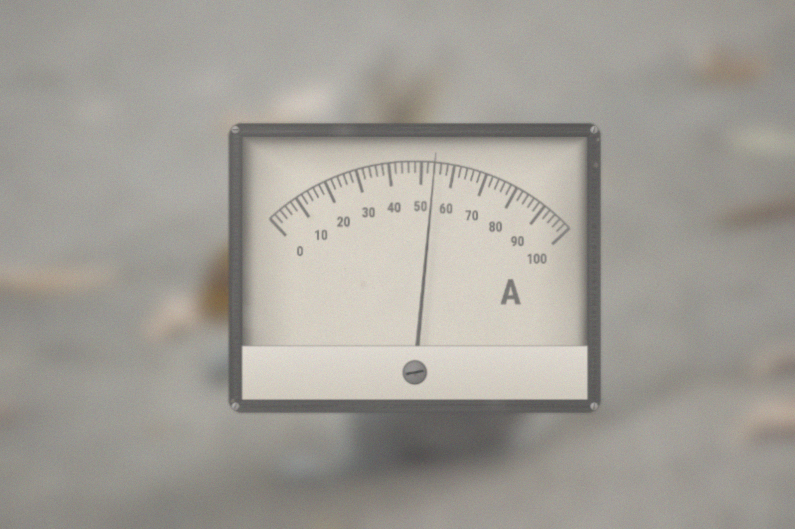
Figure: value=54 unit=A
